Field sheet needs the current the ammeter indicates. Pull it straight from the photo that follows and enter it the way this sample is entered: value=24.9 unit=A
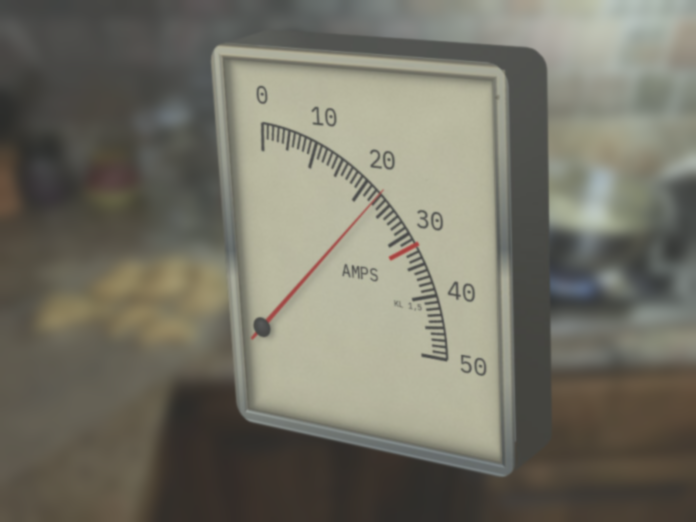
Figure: value=23 unit=A
